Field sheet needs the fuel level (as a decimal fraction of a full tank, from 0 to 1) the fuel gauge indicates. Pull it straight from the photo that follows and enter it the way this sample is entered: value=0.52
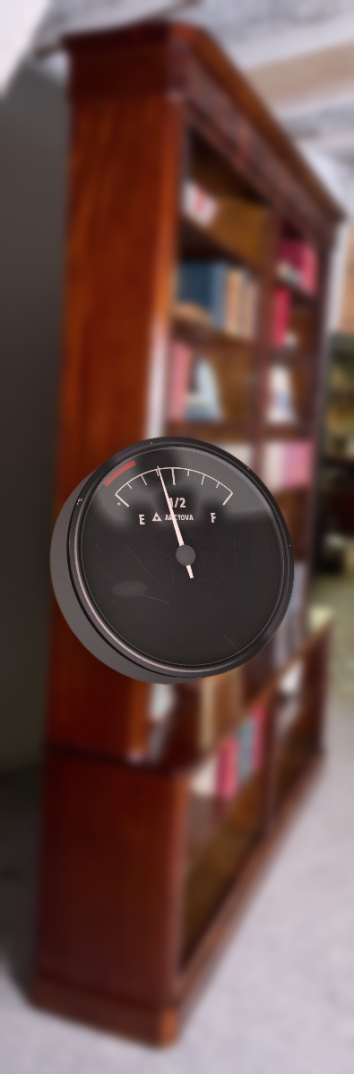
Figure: value=0.375
